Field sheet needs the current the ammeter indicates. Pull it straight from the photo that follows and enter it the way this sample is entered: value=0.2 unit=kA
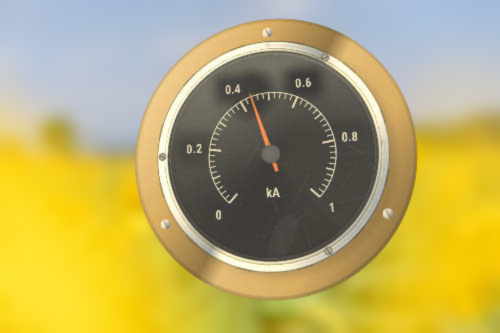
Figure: value=0.44 unit=kA
